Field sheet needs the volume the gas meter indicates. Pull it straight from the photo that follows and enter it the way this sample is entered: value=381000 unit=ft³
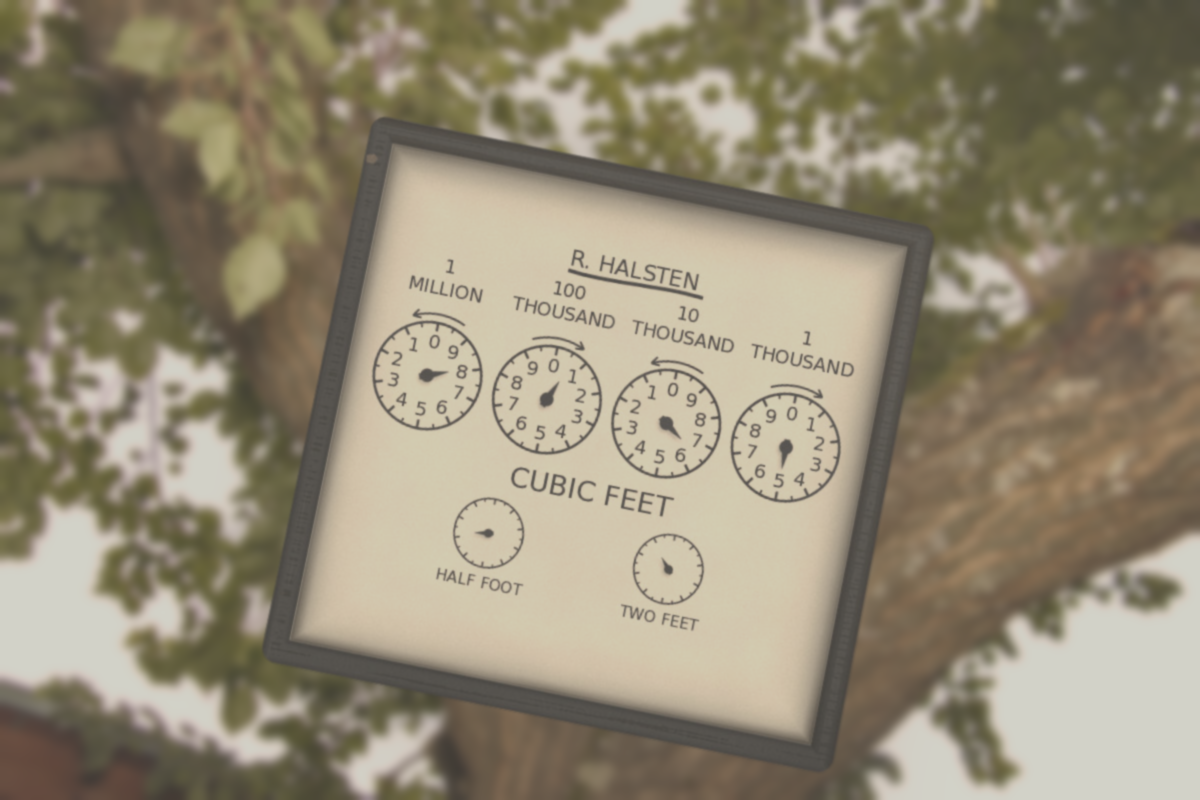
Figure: value=806500 unit=ft³
